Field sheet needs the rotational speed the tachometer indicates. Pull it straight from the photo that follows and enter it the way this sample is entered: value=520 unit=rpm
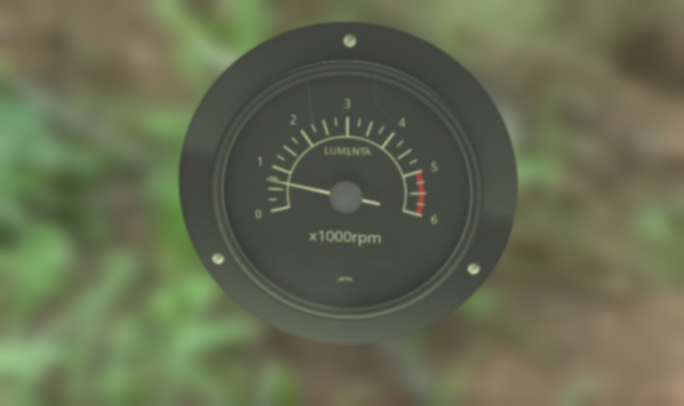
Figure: value=750 unit=rpm
